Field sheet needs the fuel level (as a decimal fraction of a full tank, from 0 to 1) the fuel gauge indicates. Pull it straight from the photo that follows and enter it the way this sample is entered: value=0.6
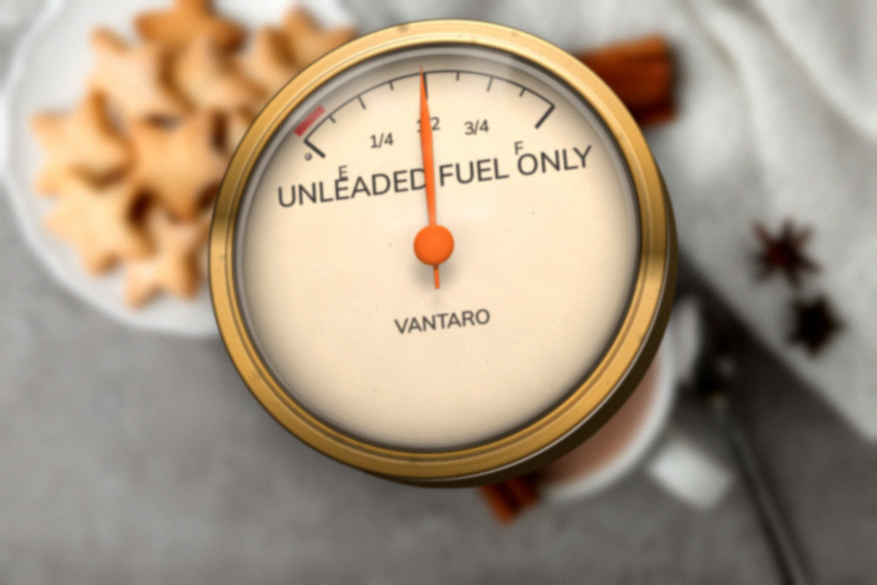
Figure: value=0.5
